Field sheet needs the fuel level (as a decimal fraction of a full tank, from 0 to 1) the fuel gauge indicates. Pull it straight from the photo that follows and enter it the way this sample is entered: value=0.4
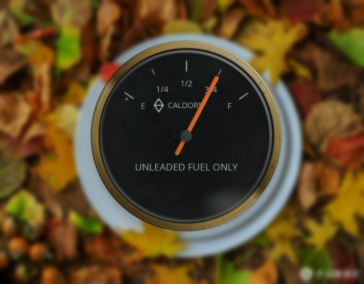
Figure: value=0.75
